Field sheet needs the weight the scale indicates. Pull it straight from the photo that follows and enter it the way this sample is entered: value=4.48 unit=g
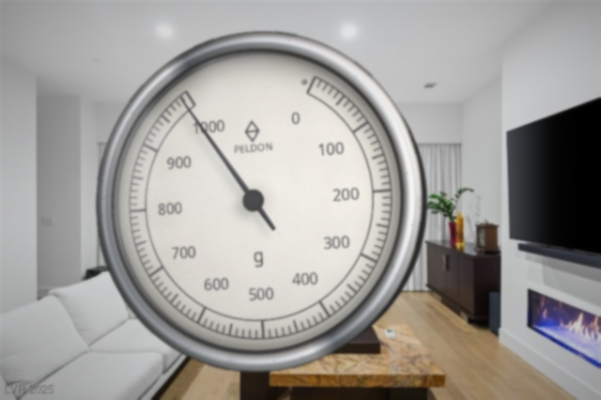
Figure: value=990 unit=g
